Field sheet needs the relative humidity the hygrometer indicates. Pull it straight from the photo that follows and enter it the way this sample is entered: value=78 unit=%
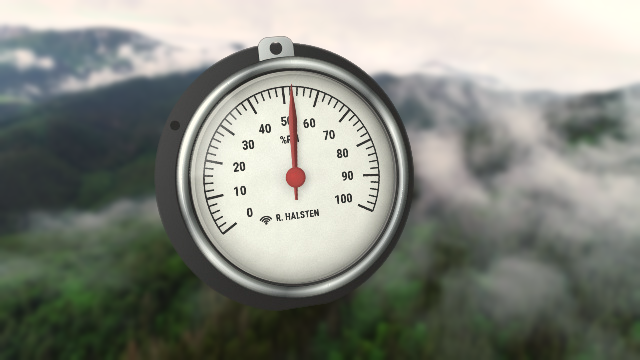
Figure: value=52 unit=%
